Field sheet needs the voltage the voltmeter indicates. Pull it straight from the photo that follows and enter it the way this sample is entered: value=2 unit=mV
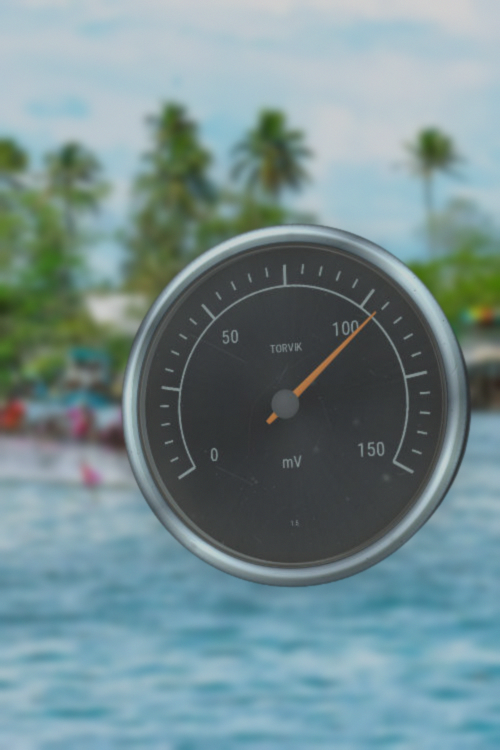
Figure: value=105 unit=mV
